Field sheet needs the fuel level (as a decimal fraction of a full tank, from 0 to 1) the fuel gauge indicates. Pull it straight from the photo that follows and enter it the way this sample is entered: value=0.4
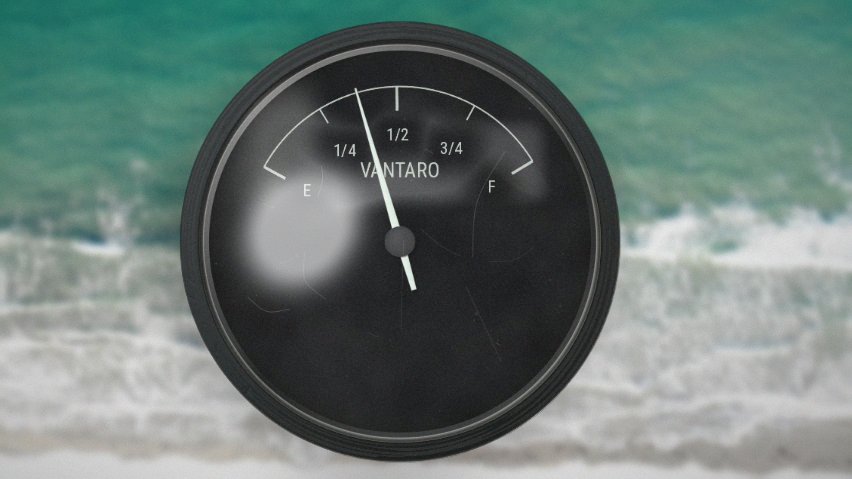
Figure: value=0.375
